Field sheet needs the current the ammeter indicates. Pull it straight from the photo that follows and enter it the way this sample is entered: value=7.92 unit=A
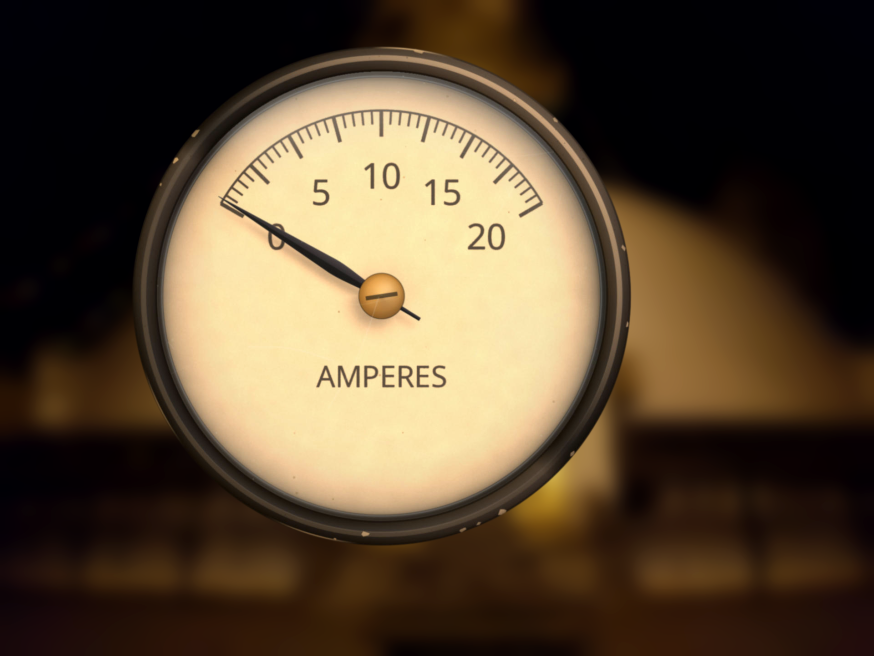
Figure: value=0.25 unit=A
